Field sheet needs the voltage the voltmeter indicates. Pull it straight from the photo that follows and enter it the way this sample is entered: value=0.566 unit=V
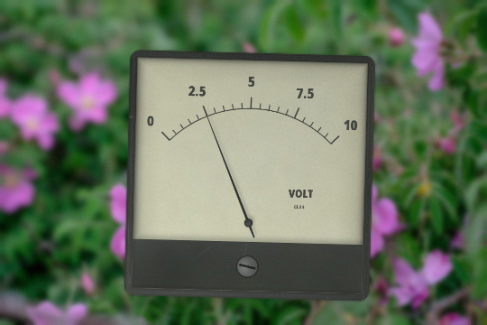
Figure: value=2.5 unit=V
